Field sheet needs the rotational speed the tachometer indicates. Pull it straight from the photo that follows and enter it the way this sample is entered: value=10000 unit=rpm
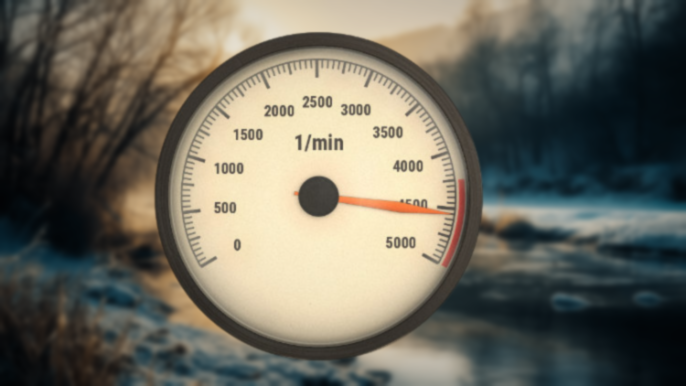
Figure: value=4550 unit=rpm
